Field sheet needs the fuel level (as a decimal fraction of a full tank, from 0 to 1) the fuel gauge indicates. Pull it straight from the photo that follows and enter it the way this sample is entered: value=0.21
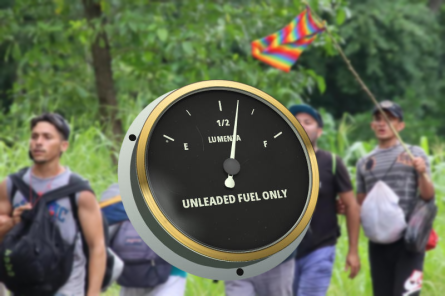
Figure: value=0.625
